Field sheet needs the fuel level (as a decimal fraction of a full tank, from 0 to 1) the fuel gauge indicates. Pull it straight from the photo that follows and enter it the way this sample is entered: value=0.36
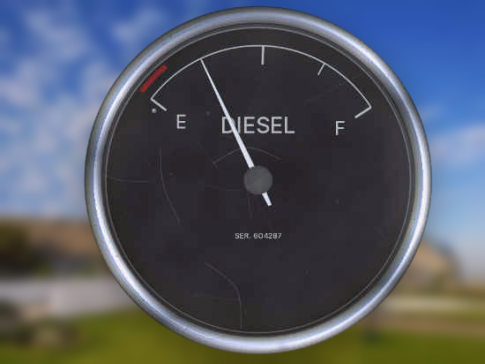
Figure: value=0.25
